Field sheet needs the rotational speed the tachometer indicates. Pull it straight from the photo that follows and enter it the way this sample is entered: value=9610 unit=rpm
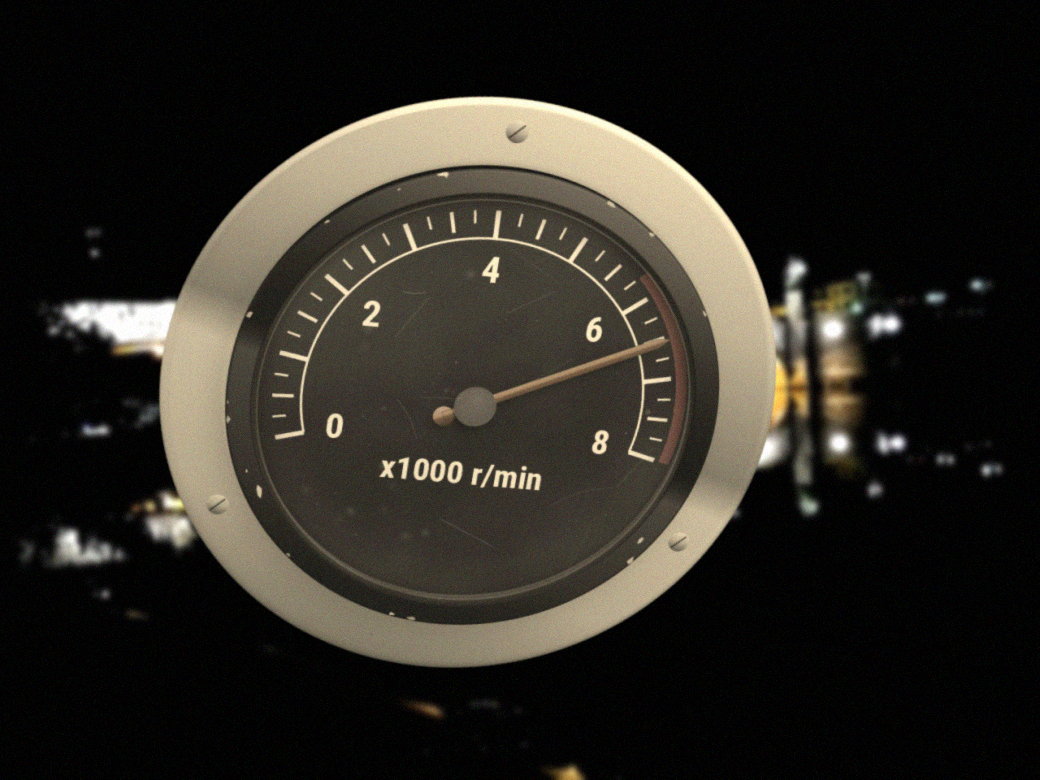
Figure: value=6500 unit=rpm
